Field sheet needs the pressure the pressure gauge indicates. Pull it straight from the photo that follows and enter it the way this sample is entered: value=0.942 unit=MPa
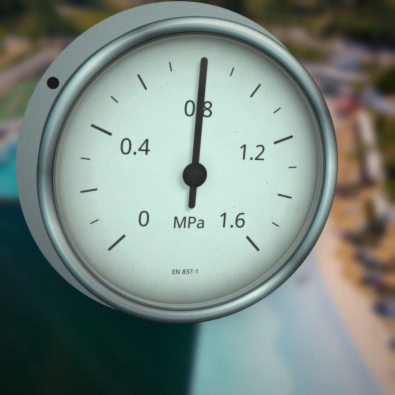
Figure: value=0.8 unit=MPa
